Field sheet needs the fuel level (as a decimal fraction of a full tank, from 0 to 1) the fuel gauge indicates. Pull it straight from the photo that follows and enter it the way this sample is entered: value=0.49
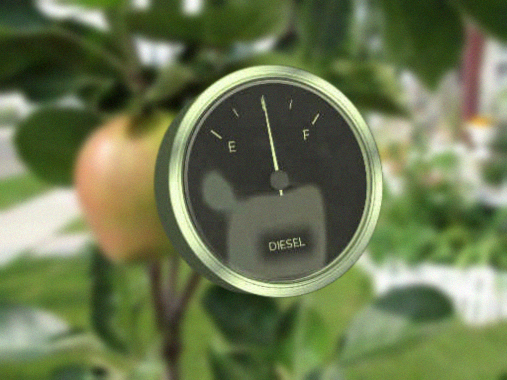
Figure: value=0.5
